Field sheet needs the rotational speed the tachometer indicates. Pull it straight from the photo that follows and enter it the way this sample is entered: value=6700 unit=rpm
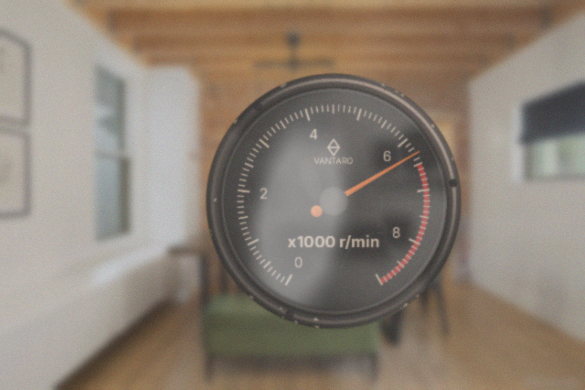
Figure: value=6300 unit=rpm
